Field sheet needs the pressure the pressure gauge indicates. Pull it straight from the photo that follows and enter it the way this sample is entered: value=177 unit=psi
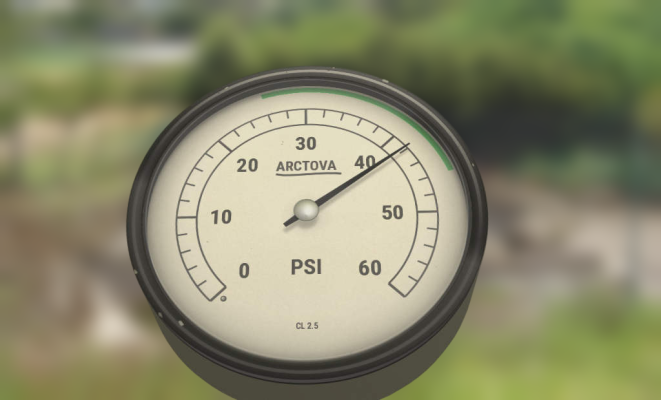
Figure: value=42 unit=psi
